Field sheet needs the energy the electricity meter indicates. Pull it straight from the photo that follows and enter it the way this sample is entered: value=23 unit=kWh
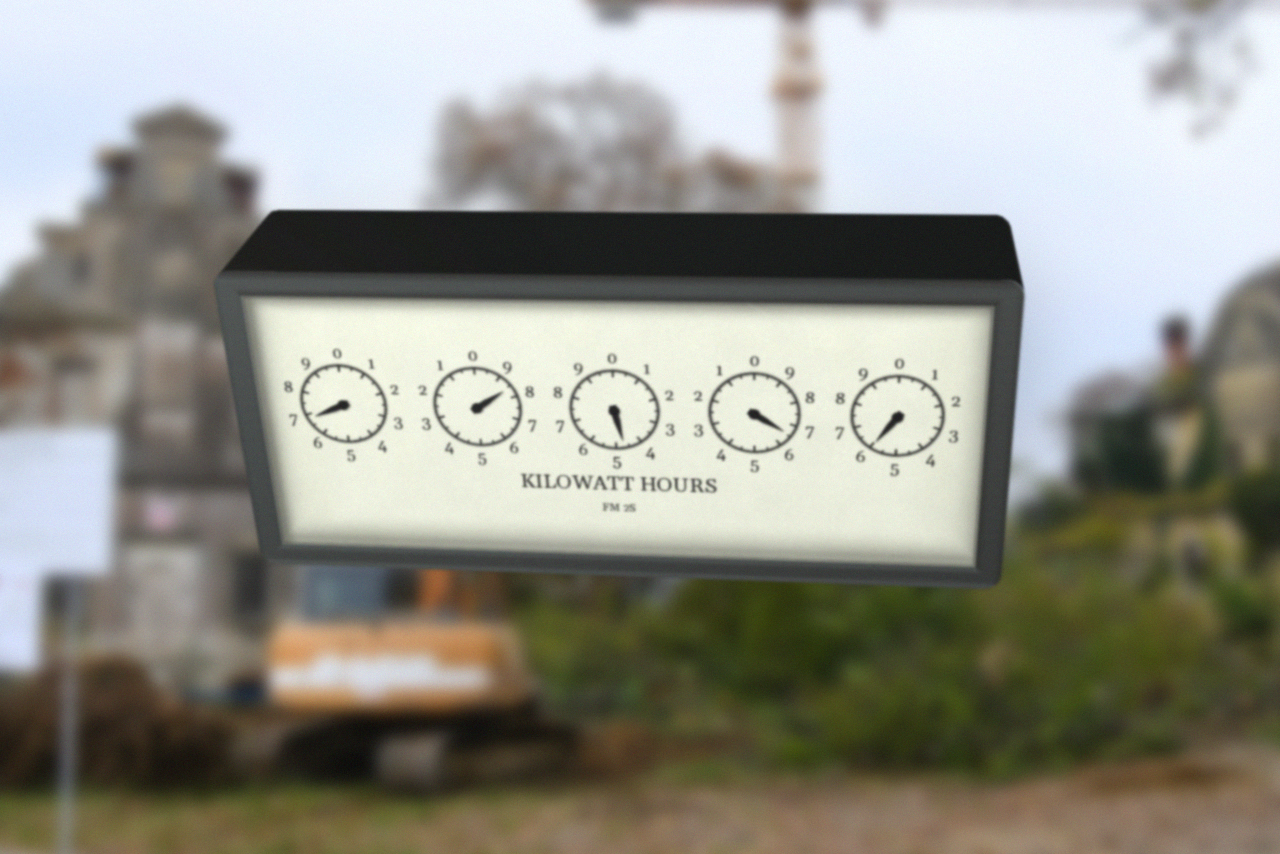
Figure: value=68466 unit=kWh
